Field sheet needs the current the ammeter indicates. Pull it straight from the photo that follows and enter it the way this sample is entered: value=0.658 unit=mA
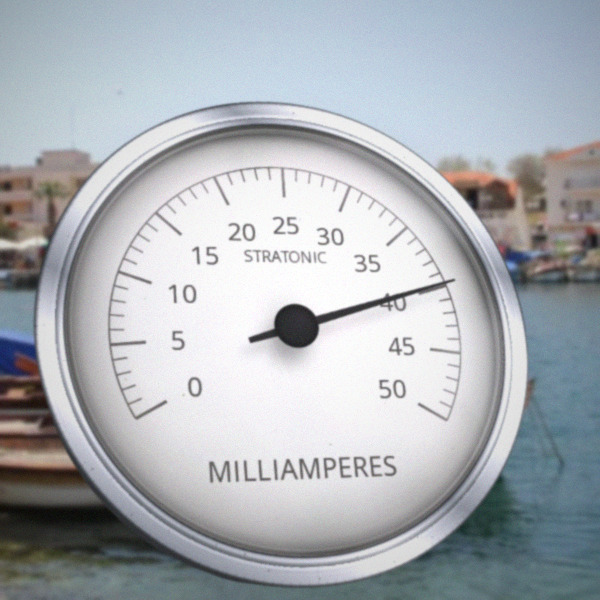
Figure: value=40 unit=mA
